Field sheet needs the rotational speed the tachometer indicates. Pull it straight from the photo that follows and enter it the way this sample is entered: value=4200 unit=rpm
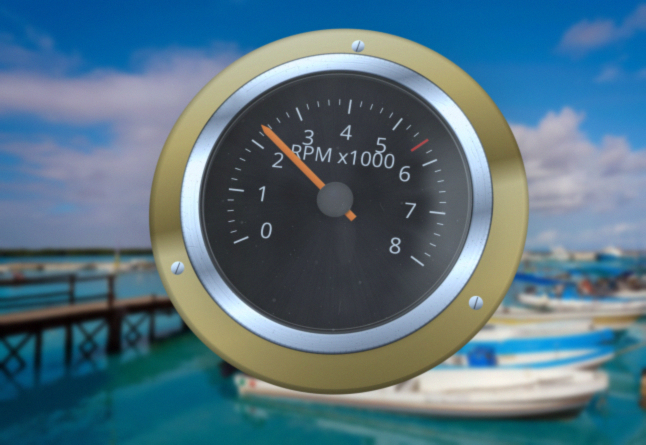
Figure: value=2300 unit=rpm
